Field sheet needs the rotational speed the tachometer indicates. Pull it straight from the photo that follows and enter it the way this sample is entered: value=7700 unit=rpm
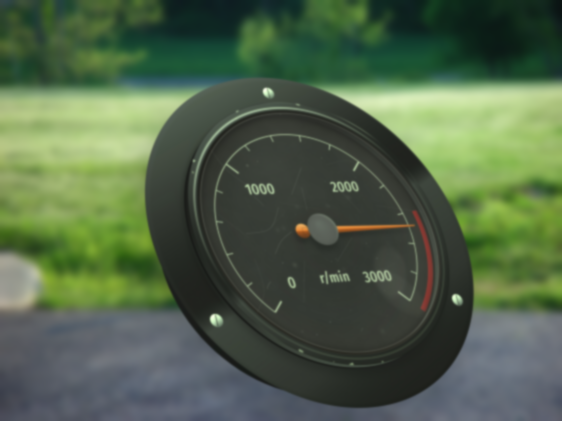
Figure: value=2500 unit=rpm
